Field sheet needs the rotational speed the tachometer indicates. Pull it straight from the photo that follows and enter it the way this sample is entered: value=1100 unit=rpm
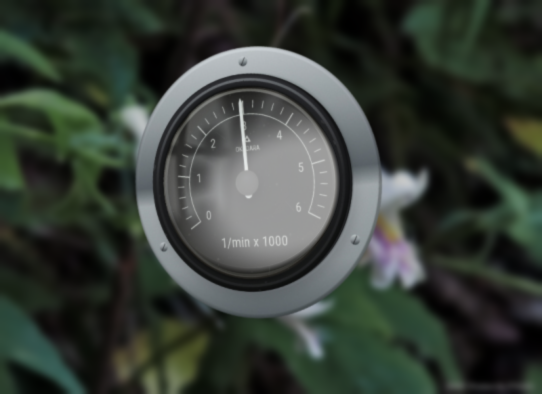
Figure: value=3000 unit=rpm
